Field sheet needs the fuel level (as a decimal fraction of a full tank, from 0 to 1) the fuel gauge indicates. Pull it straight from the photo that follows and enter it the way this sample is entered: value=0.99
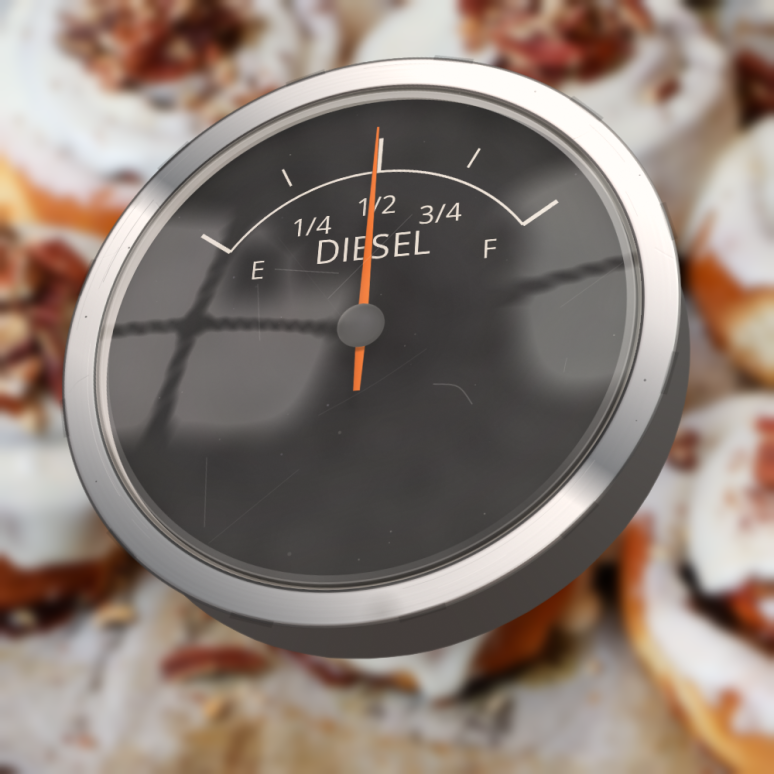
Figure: value=0.5
